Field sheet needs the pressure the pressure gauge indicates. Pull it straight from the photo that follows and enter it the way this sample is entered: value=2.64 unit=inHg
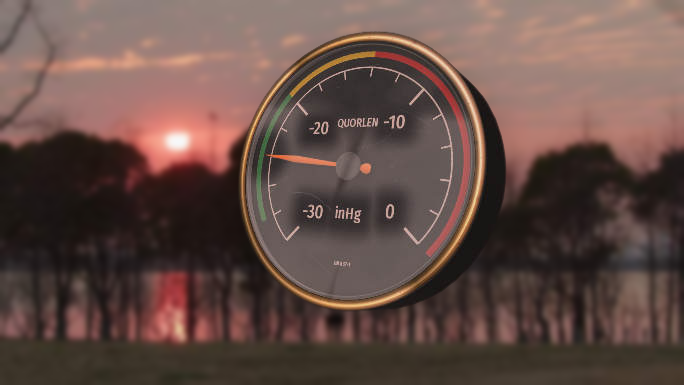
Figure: value=-24 unit=inHg
